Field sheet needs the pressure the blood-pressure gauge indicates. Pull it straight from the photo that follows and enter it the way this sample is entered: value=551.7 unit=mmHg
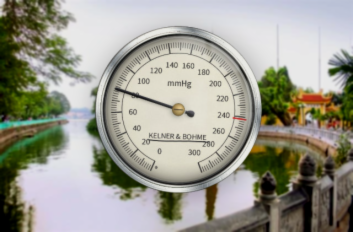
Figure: value=80 unit=mmHg
